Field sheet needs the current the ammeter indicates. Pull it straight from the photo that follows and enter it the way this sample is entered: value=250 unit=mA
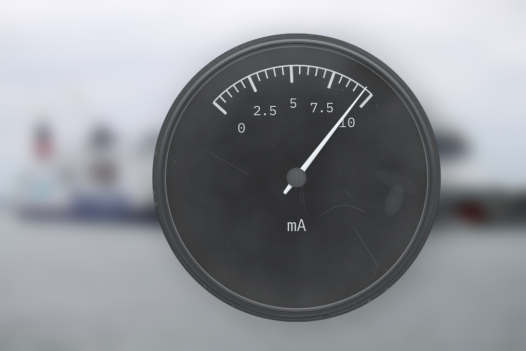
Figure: value=9.5 unit=mA
